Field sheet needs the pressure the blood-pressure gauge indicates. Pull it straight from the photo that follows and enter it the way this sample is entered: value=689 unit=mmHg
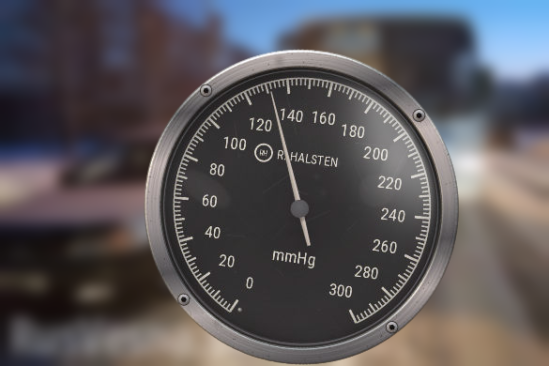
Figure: value=132 unit=mmHg
